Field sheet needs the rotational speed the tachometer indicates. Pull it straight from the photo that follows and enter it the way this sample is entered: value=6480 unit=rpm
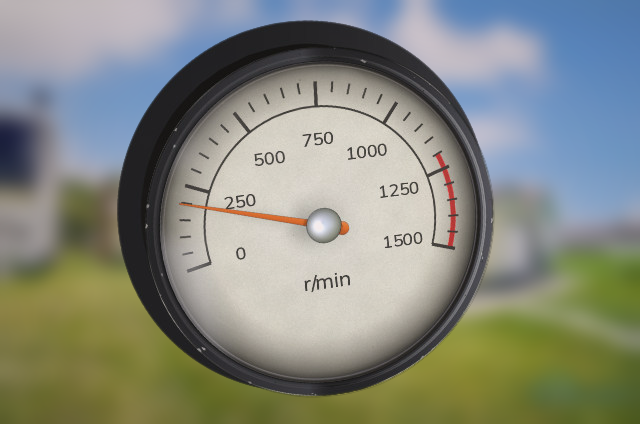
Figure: value=200 unit=rpm
